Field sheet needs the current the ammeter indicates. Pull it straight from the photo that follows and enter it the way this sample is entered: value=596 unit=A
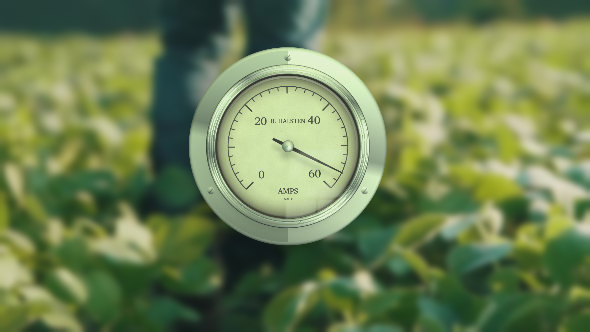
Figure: value=56 unit=A
